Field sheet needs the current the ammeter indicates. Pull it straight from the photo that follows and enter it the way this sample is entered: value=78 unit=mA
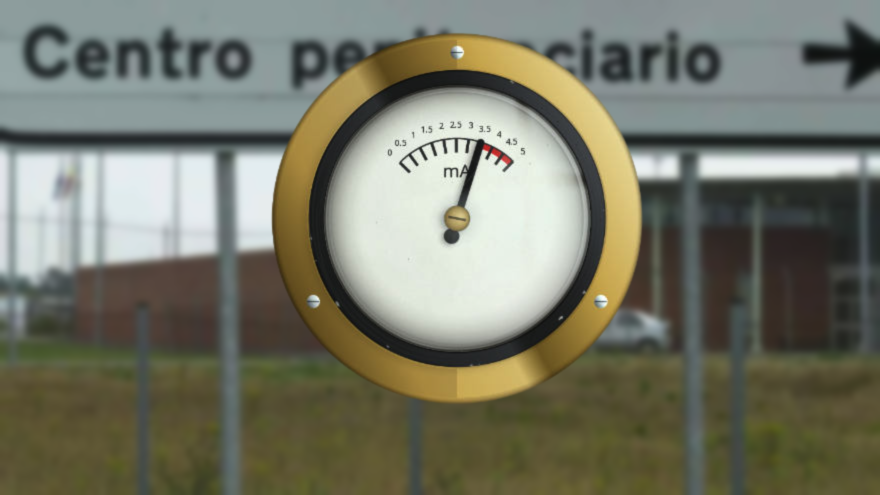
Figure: value=3.5 unit=mA
